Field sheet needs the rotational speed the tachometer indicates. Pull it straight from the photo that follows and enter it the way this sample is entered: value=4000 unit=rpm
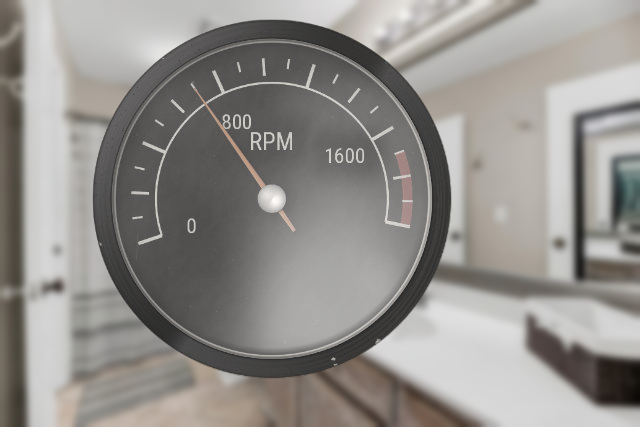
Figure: value=700 unit=rpm
